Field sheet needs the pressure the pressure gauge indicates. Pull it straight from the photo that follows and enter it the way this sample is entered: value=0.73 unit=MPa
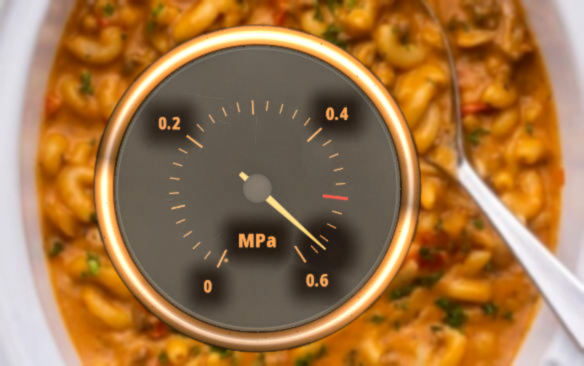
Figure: value=0.57 unit=MPa
